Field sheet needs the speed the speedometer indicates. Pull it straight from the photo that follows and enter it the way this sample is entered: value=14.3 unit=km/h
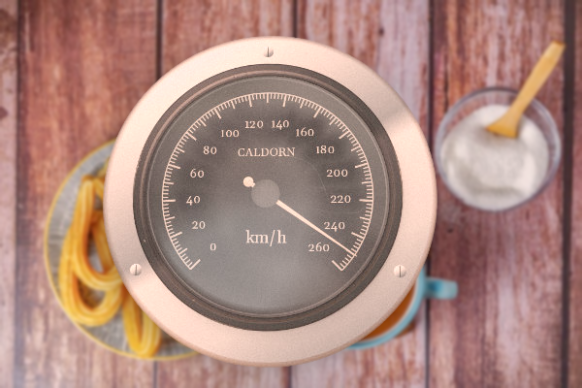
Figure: value=250 unit=km/h
